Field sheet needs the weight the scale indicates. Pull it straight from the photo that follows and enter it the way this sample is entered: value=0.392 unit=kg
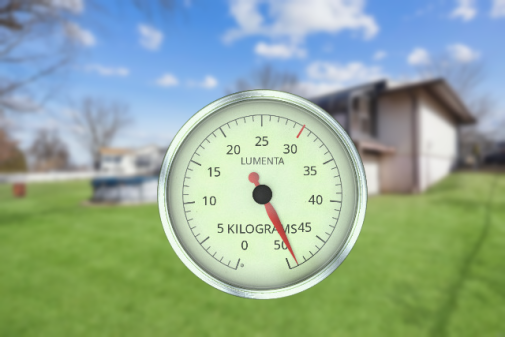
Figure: value=49 unit=kg
